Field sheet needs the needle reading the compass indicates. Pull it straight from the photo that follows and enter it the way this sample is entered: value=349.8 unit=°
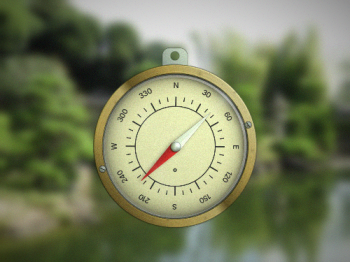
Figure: value=225 unit=°
